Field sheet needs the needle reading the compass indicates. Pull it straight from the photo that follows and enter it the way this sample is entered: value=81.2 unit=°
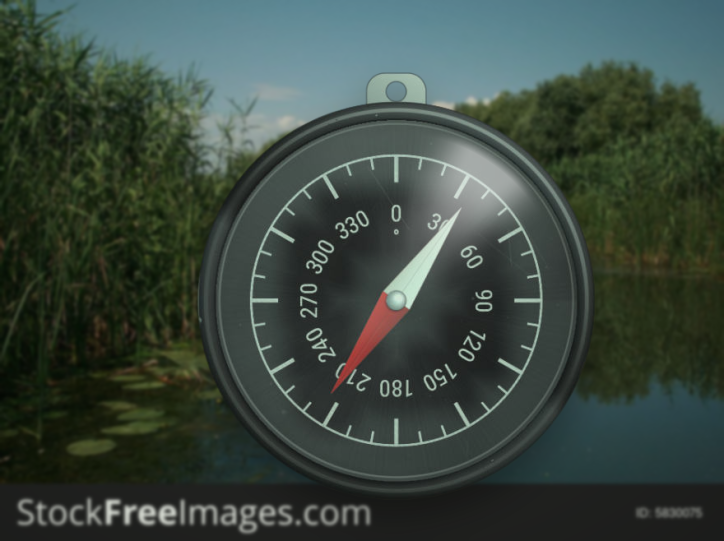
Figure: value=215 unit=°
